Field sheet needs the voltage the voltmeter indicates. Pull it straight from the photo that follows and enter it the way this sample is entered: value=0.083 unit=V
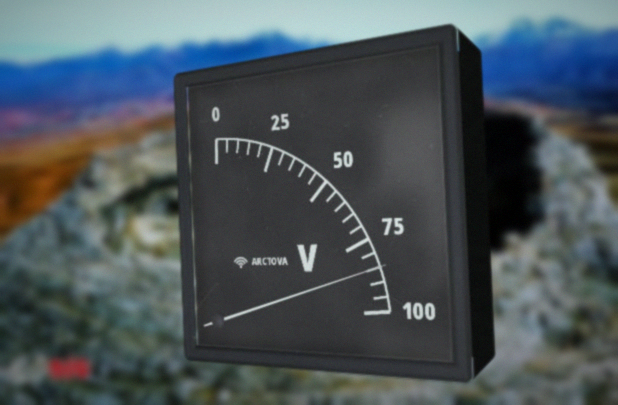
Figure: value=85 unit=V
